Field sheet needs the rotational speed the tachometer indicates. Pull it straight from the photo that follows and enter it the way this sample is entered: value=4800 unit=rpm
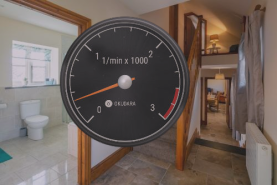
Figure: value=300 unit=rpm
